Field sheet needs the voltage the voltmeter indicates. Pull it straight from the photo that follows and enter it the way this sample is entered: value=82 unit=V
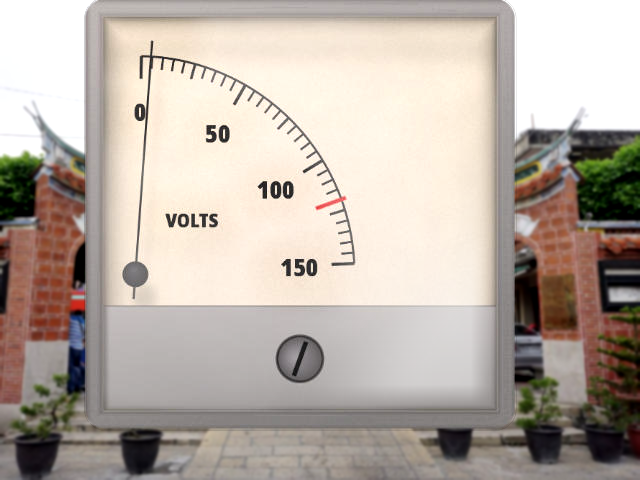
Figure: value=5 unit=V
